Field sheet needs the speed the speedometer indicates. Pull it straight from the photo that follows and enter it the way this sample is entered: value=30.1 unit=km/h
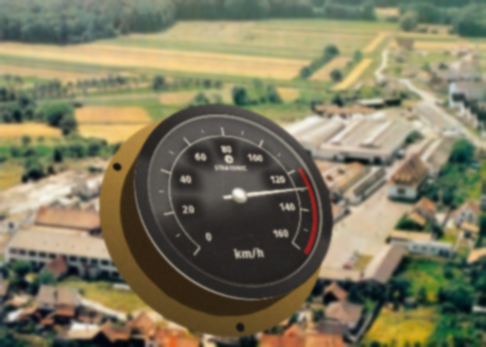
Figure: value=130 unit=km/h
